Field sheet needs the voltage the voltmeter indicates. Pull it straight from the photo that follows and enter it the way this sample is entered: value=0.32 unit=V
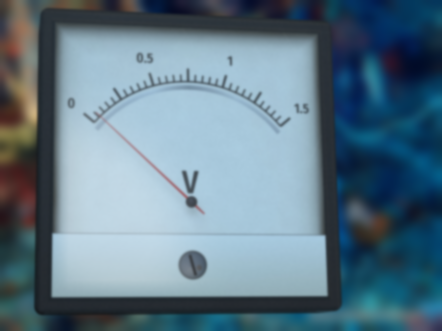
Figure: value=0.05 unit=V
